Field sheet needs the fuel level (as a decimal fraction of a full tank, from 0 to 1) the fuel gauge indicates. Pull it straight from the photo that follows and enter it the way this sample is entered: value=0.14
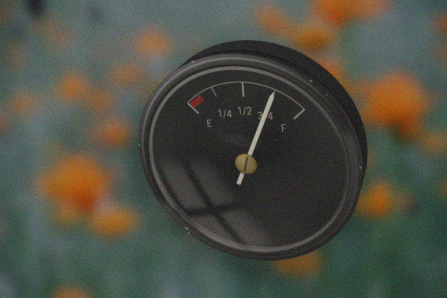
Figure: value=0.75
